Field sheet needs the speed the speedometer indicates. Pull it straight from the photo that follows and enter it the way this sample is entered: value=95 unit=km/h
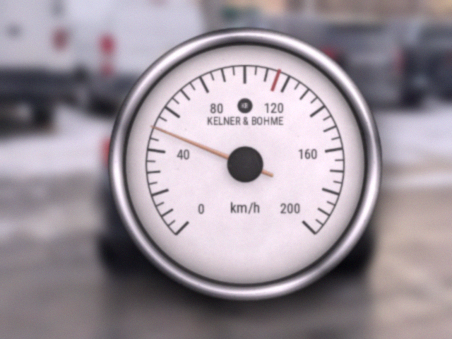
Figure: value=50 unit=km/h
